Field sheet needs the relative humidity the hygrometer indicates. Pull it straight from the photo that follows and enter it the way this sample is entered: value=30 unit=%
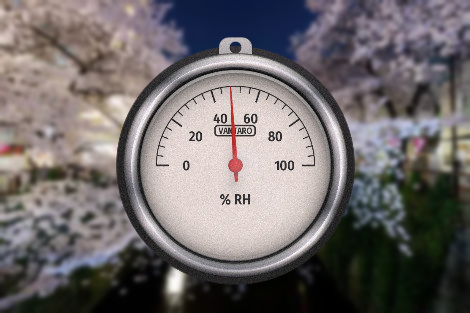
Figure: value=48 unit=%
